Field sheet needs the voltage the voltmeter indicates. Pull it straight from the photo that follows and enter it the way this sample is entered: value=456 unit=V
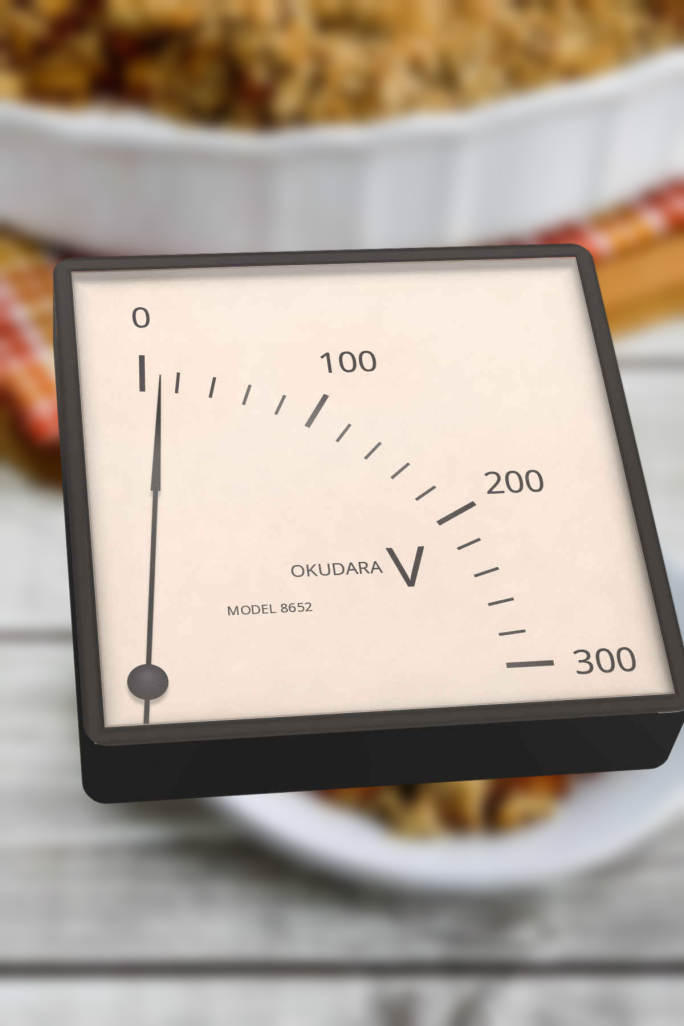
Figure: value=10 unit=V
